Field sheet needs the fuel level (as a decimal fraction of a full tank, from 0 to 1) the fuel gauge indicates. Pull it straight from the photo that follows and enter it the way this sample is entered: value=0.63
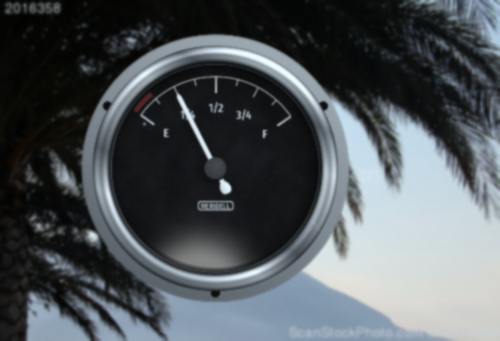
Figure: value=0.25
